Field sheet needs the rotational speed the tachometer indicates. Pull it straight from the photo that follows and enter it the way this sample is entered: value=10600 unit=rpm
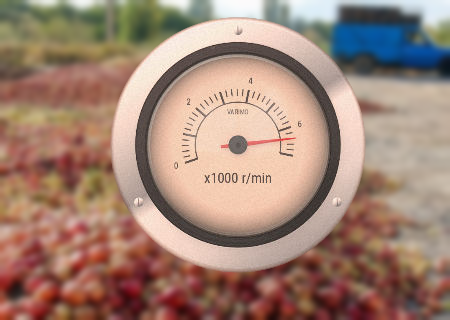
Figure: value=6400 unit=rpm
